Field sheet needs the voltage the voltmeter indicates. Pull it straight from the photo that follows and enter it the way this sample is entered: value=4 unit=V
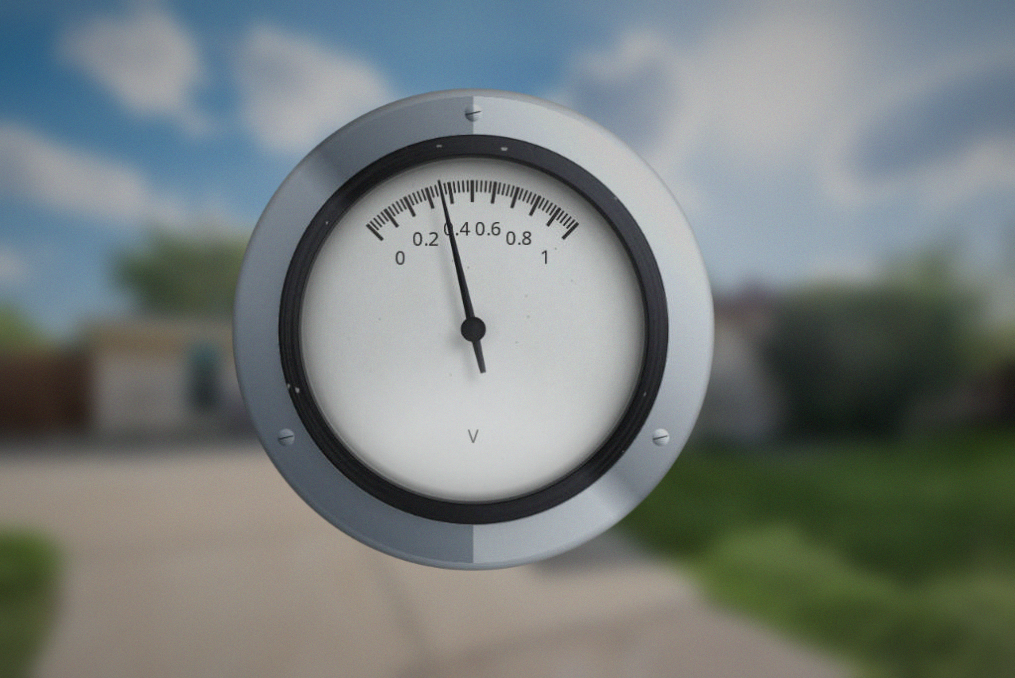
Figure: value=0.36 unit=V
